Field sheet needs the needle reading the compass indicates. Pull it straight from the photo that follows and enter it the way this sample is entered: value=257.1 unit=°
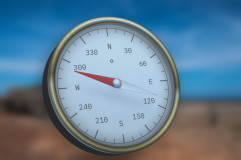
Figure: value=290 unit=°
